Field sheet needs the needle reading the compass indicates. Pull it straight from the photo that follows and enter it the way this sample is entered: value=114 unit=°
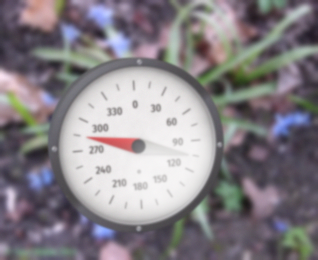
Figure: value=285 unit=°
